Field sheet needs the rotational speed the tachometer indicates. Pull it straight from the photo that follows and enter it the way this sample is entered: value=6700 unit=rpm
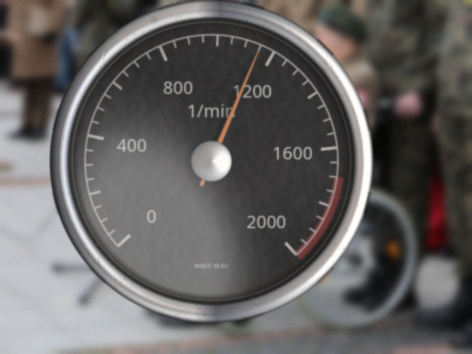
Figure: value=1150 unit=rpm
